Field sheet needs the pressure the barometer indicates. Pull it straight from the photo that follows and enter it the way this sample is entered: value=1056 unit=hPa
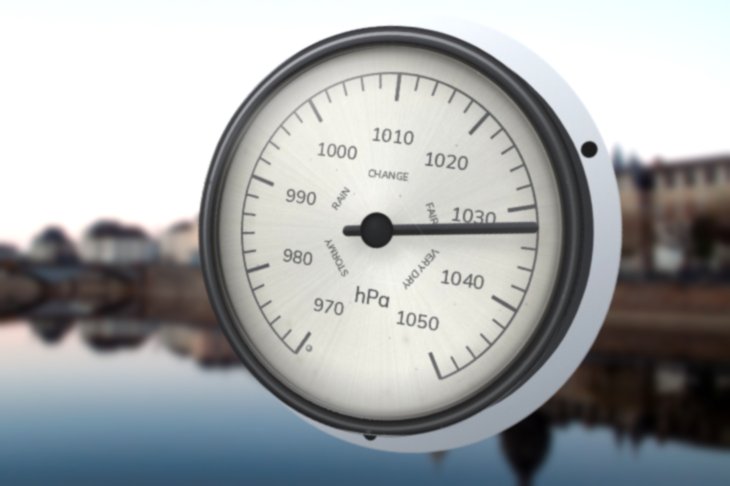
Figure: value=1032 unit=hPa
